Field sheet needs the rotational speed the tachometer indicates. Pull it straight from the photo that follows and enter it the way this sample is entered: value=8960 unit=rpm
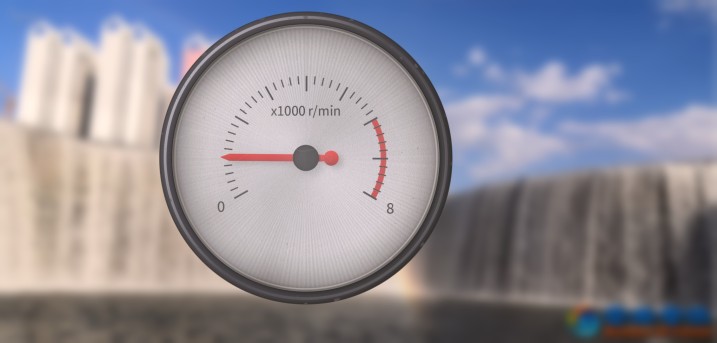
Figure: value=1000 unit=rpm
